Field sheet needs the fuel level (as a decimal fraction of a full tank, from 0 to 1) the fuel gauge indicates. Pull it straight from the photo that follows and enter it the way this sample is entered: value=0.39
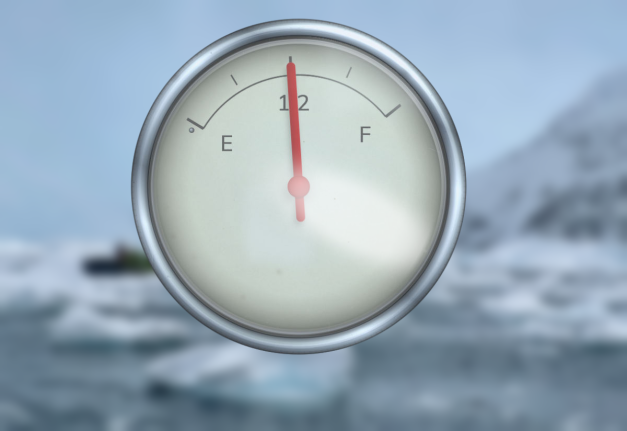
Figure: value=0.5
